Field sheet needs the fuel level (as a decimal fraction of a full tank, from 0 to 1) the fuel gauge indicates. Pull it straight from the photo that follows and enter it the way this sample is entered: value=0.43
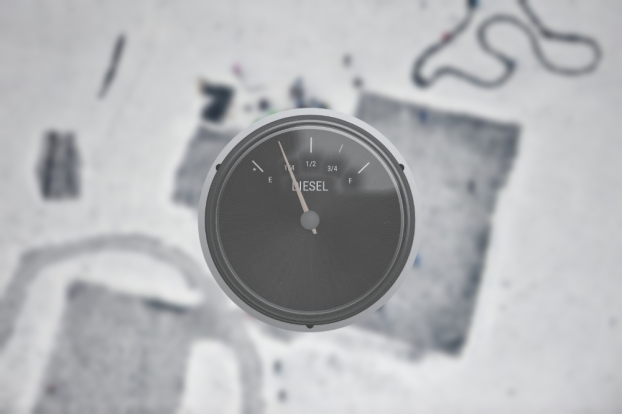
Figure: value=0.25
